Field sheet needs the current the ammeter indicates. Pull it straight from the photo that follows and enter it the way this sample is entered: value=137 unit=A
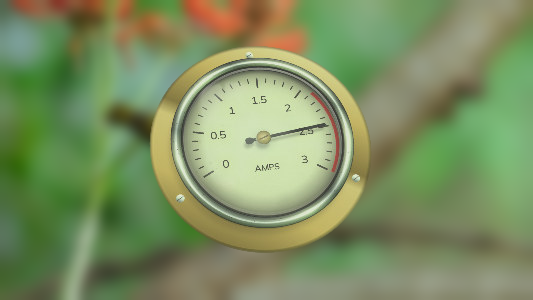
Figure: value=2.5 unit=A
